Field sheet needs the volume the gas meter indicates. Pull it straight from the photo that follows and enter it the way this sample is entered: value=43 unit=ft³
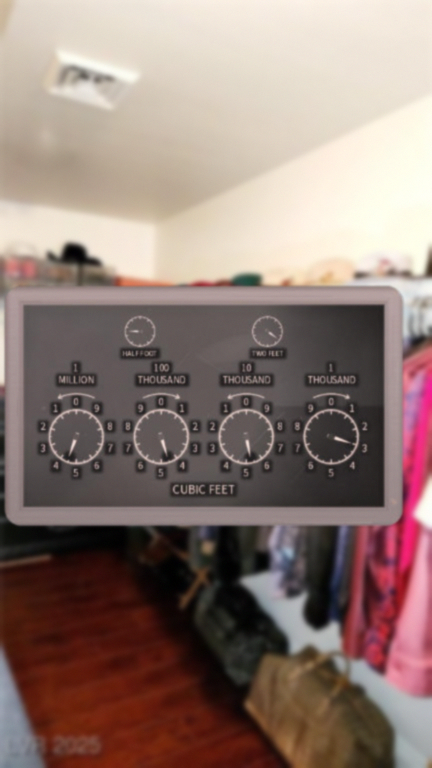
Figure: value=445300 unit=ft³
